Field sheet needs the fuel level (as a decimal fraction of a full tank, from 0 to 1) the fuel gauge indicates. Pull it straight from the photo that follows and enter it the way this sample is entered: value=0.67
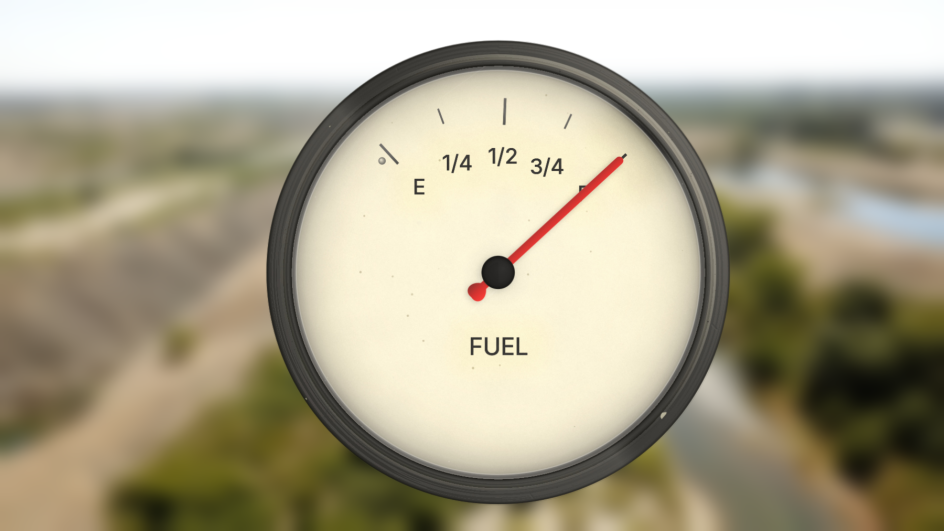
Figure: value=1
